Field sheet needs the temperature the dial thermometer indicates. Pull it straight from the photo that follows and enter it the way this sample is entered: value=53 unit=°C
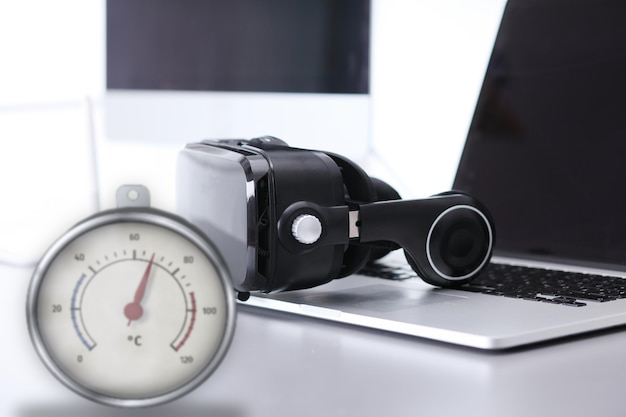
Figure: value=68 unit=°C
